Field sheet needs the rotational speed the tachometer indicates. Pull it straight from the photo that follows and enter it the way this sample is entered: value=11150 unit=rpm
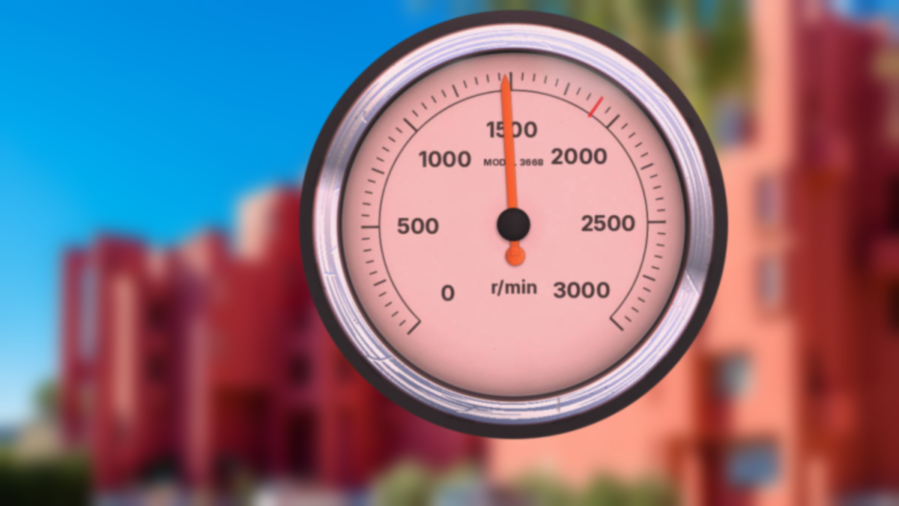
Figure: value=1475 unit=rpm
